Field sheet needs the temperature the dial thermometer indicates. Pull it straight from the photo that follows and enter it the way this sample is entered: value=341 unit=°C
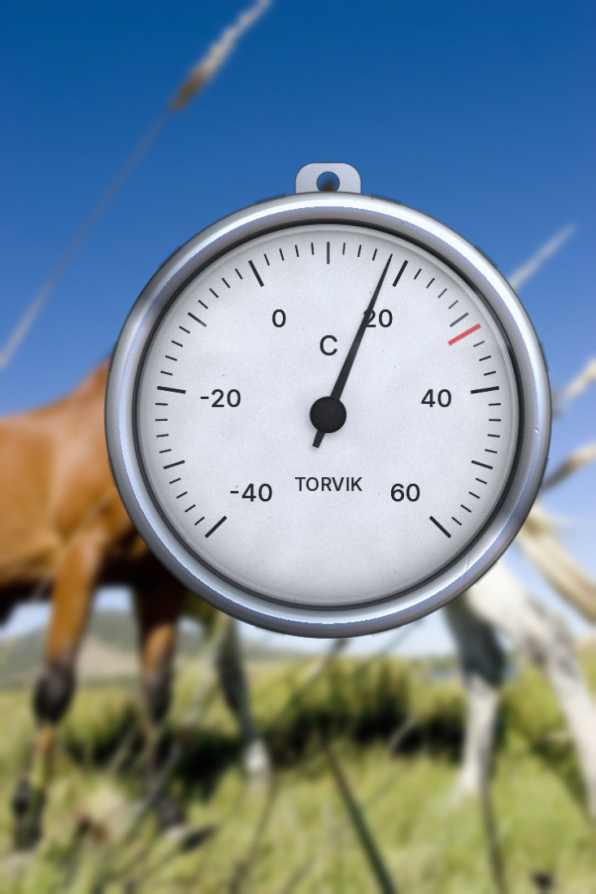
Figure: value=18 unit=°C
